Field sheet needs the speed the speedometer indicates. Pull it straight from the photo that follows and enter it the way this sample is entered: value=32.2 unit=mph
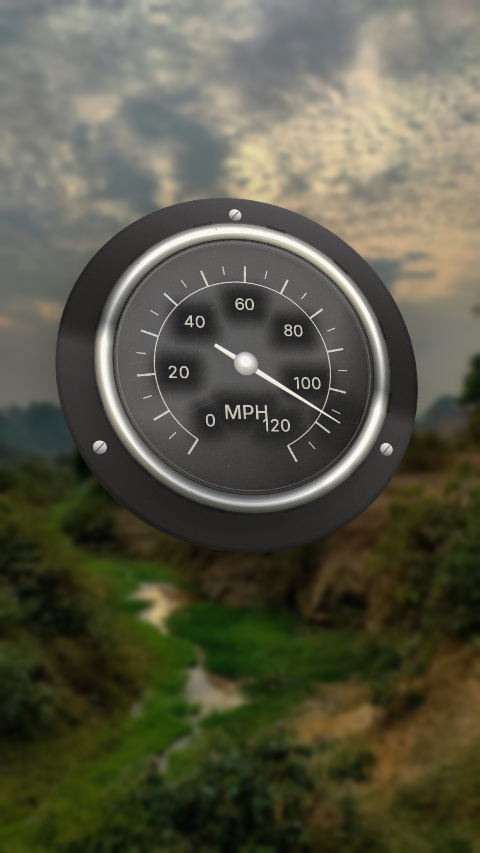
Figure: value=107.5 unit=mph
